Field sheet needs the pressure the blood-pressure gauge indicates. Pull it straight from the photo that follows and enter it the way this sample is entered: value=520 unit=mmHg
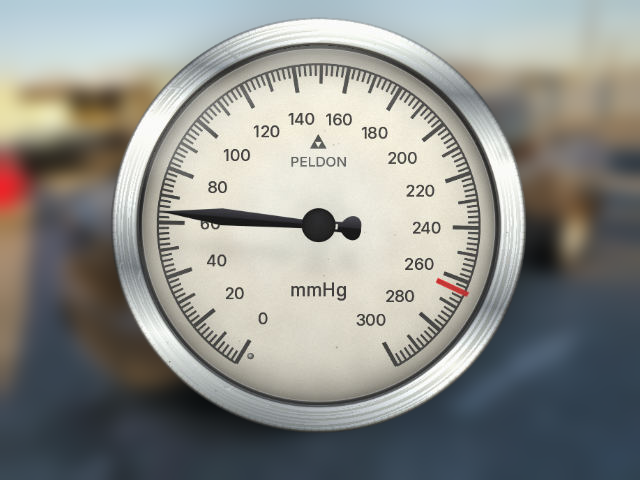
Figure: value=64 unit=mmHg
